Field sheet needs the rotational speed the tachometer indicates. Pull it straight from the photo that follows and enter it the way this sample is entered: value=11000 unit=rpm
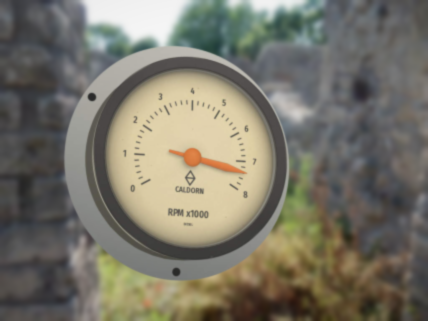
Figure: value=7400 unit=rpm
